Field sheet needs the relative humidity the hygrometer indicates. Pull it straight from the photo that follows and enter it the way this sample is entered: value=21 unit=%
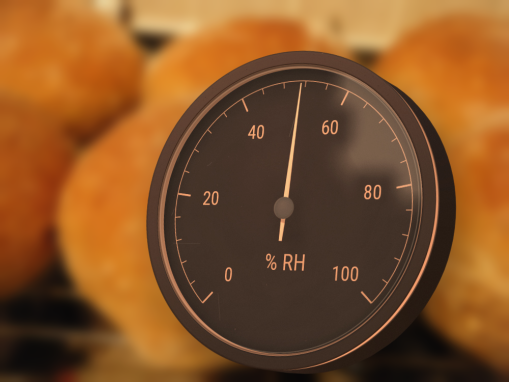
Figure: value=52 unit=%
